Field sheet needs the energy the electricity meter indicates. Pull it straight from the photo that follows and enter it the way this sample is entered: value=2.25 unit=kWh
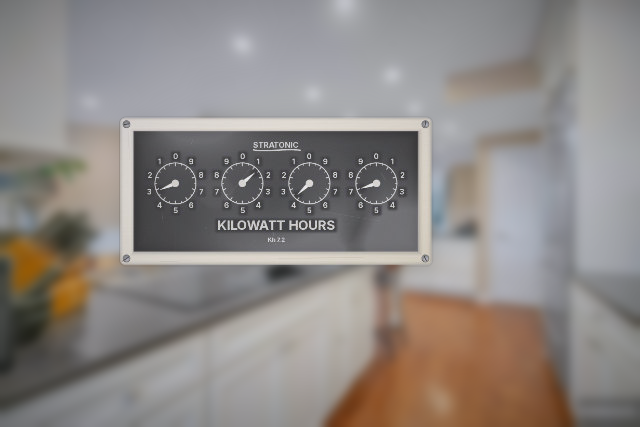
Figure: value=3137 unit=kWh
